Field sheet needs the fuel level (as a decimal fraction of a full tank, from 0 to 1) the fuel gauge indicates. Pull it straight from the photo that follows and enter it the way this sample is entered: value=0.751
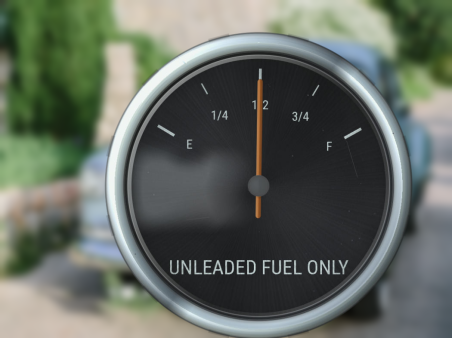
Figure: value=0.5
